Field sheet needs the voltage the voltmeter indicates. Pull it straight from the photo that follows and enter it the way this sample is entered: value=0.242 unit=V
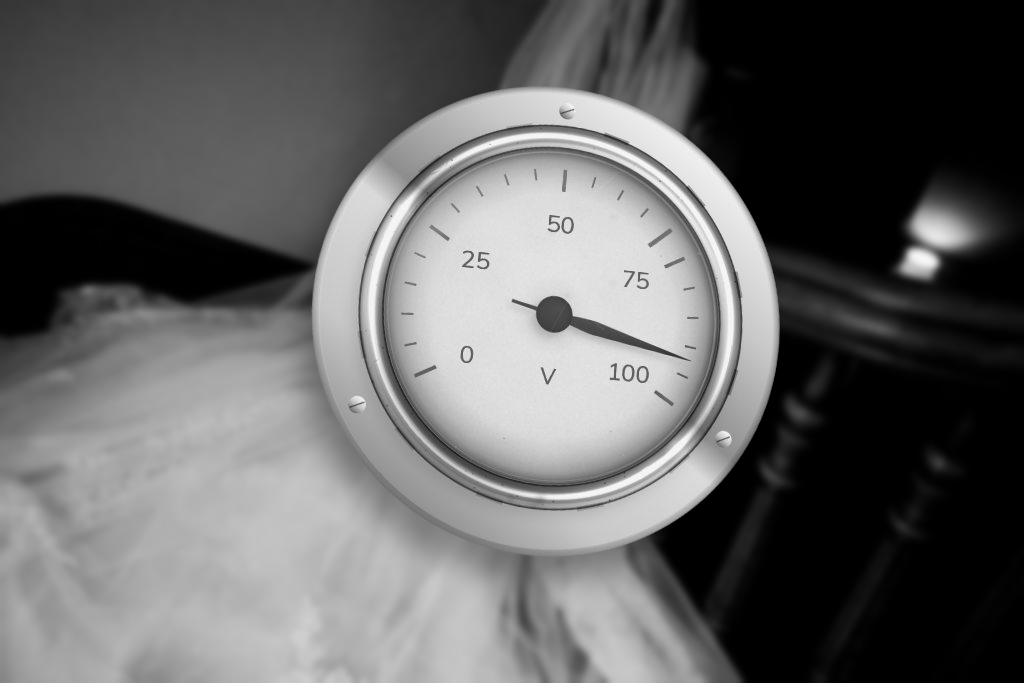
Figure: value=92.5 unit=V
